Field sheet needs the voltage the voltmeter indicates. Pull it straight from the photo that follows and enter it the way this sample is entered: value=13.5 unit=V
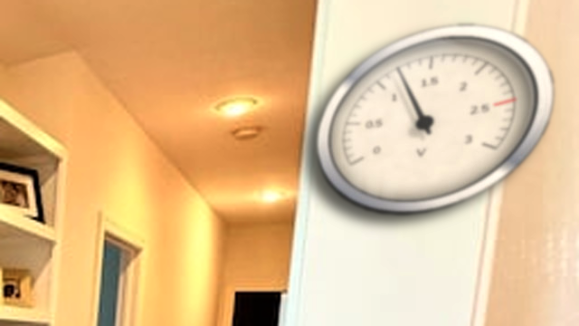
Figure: value=1.2 unit=V
